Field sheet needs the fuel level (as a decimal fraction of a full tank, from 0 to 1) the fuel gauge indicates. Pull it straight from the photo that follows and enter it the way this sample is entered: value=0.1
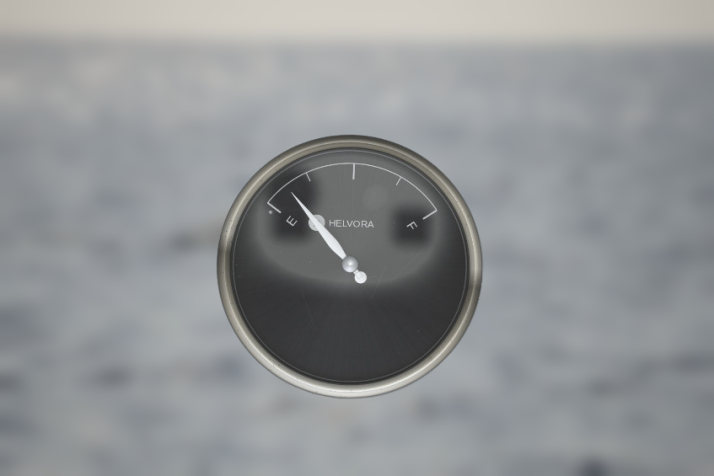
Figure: value=0.125
